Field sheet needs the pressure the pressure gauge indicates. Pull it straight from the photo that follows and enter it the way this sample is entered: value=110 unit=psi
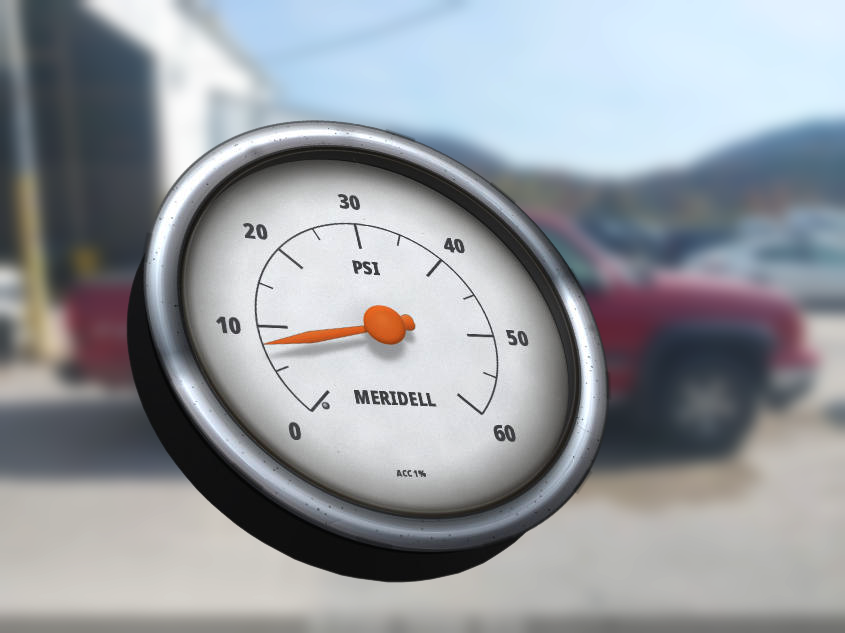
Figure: value=7.5 unit=psi
